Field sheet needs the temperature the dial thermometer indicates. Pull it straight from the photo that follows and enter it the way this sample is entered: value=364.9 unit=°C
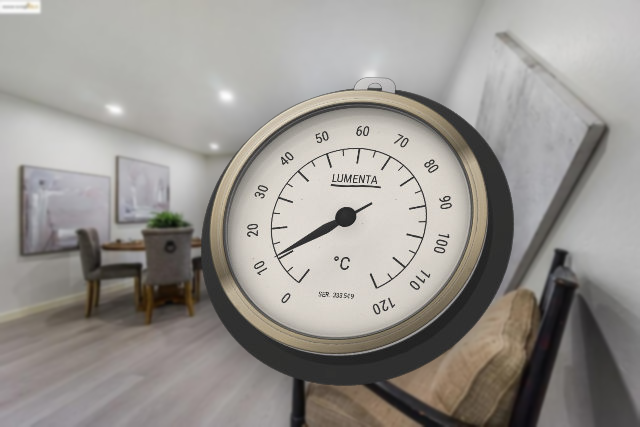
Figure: value=10 unit=°C
